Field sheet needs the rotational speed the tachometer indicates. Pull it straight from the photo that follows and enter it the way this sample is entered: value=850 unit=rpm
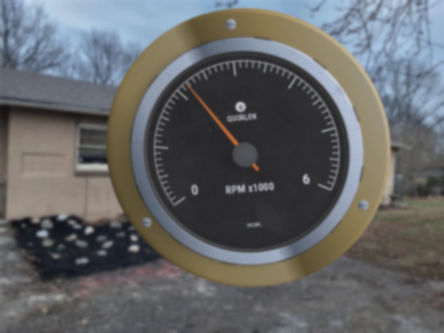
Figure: value=2200 unit=rpm
